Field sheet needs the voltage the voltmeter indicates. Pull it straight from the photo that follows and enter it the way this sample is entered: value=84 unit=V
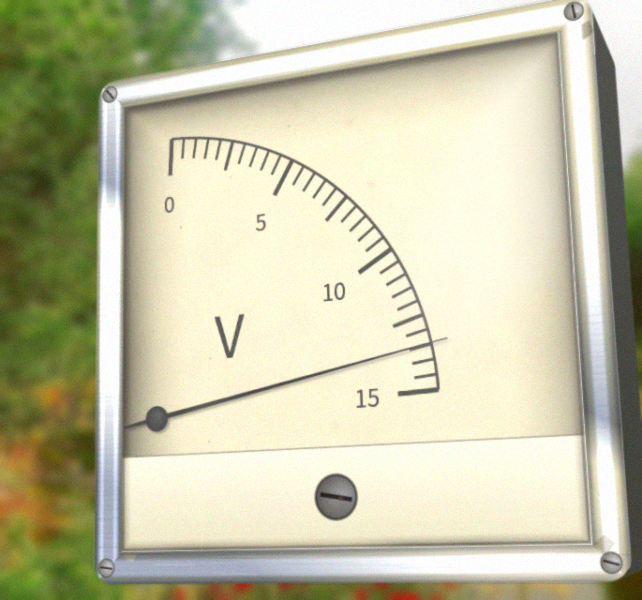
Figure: value=13.5 unit=V
